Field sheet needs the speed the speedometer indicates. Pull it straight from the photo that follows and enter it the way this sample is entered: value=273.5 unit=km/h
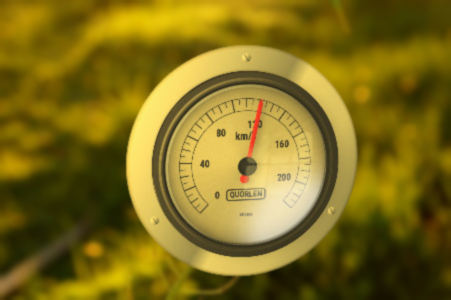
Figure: value=120 unit=km/h
